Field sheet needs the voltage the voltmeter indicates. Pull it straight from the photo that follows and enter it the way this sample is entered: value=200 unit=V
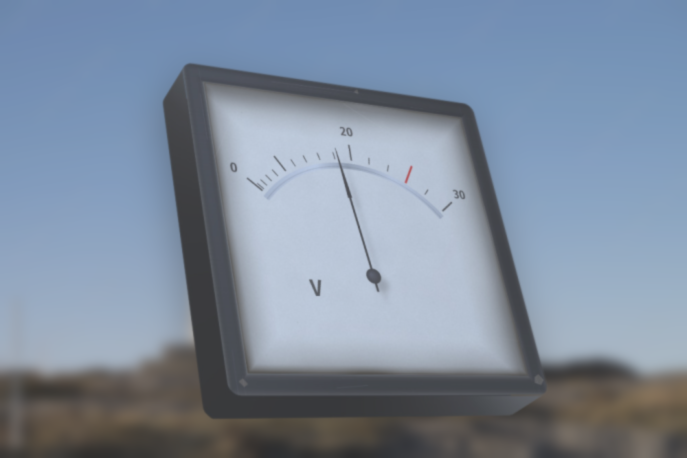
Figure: value=18 unit=V
